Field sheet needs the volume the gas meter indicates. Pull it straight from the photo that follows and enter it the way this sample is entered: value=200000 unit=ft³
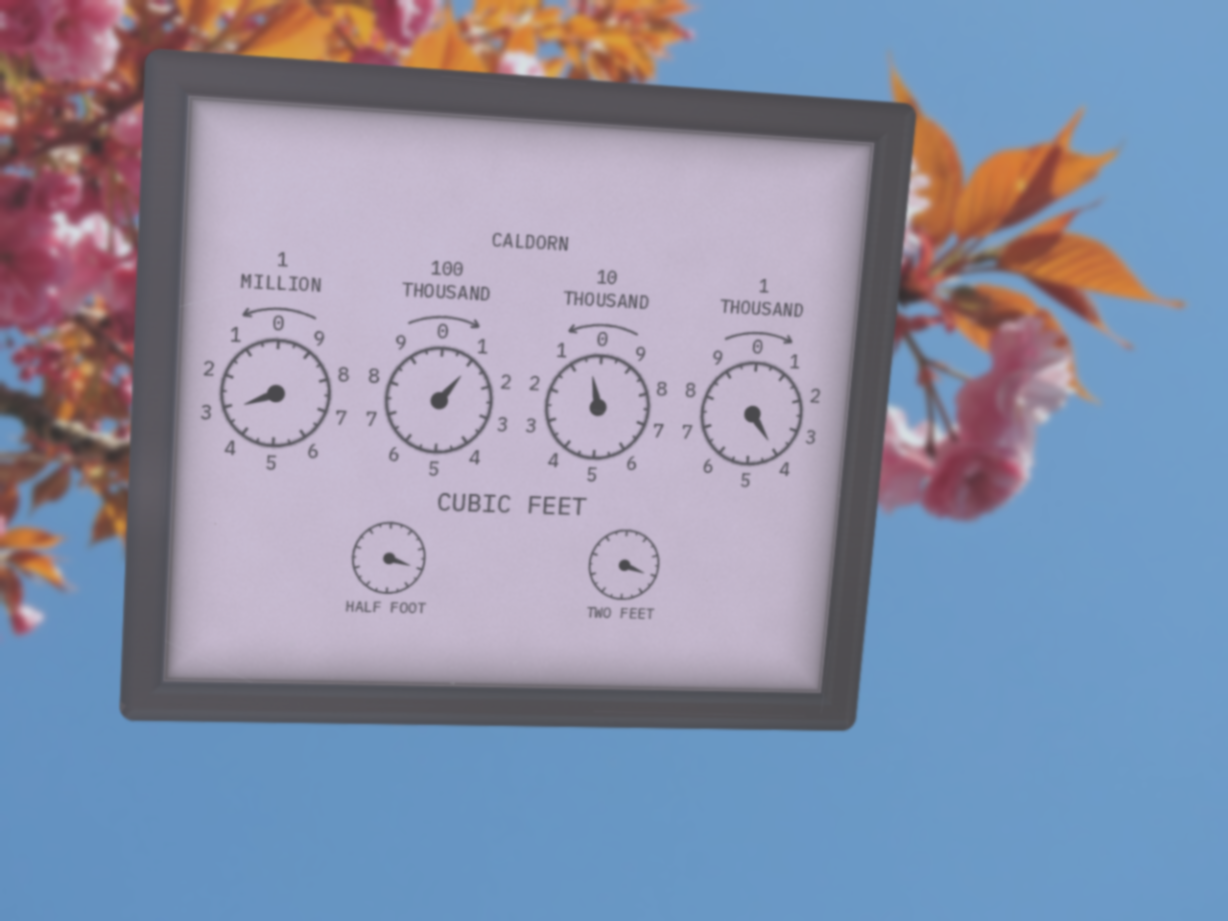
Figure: value=310400 unit=ft³
